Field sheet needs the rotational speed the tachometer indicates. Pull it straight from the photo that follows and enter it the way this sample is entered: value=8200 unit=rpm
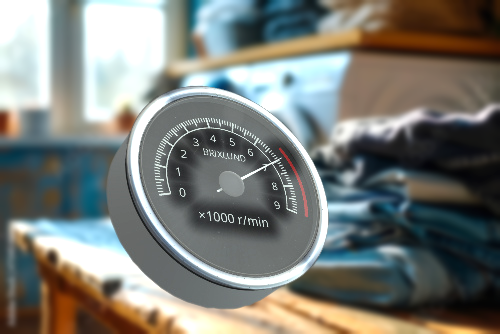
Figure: value=7000 unit=rpm
